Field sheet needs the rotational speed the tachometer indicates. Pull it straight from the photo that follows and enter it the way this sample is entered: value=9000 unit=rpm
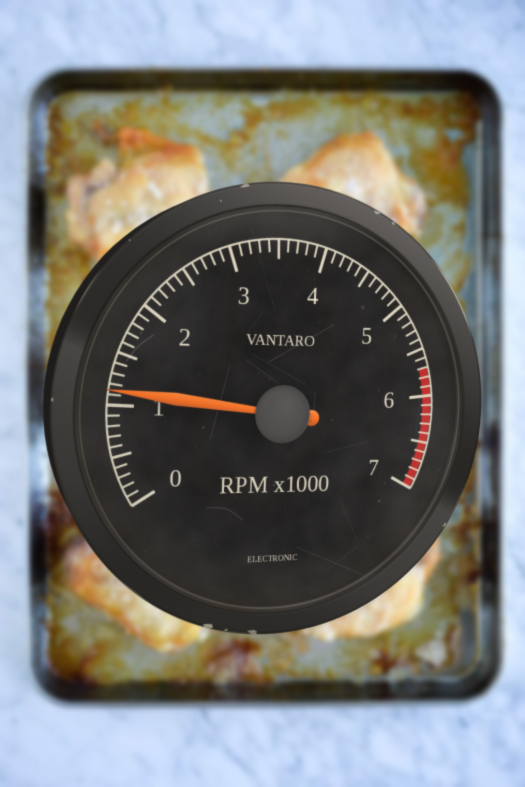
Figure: value=1150 unit=rpm
